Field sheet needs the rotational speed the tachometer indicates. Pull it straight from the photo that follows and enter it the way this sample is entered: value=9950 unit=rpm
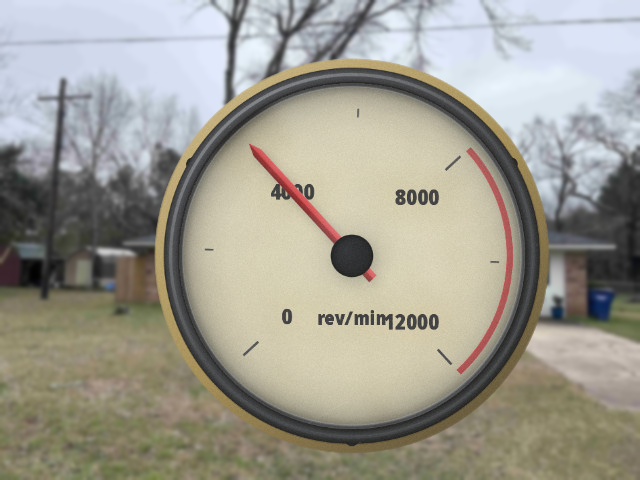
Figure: value=4000 unit=rpm
